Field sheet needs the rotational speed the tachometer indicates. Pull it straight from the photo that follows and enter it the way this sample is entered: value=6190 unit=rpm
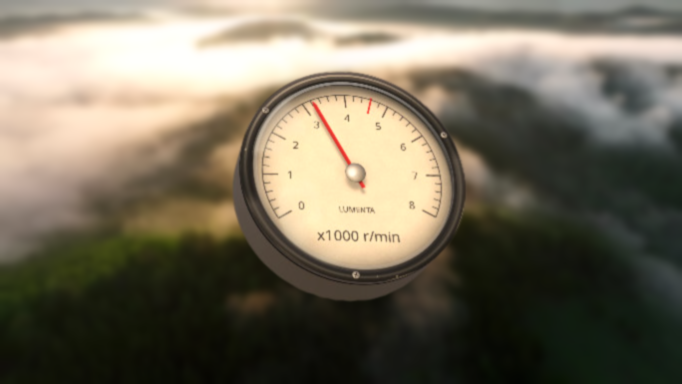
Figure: value=3200 unit=rpm
